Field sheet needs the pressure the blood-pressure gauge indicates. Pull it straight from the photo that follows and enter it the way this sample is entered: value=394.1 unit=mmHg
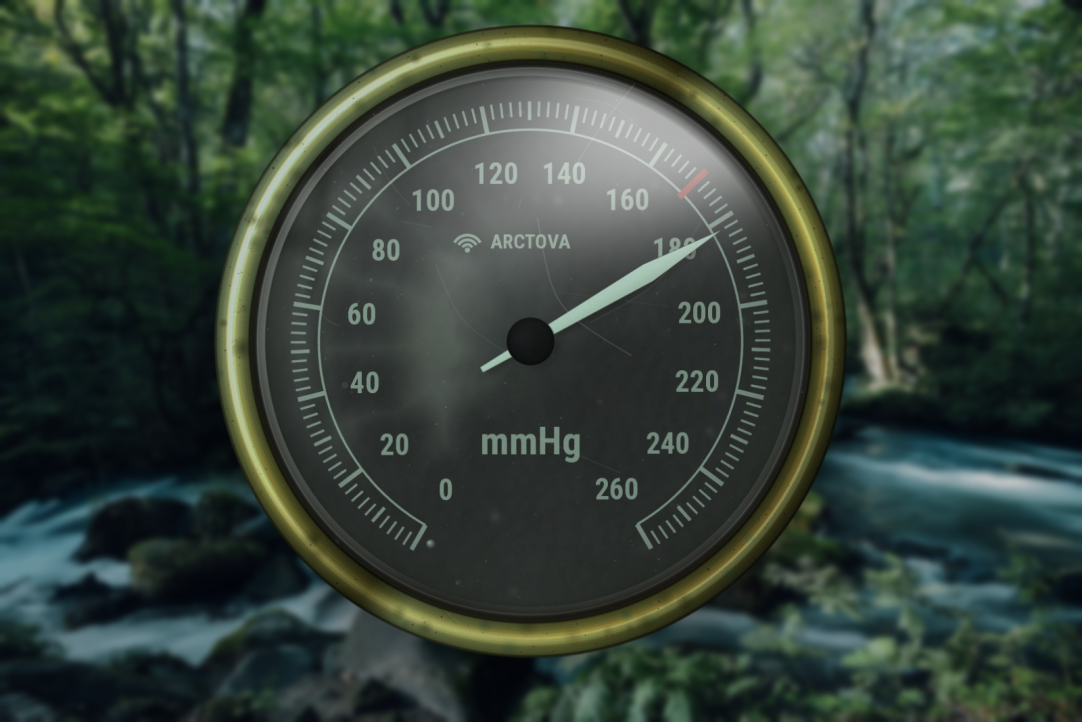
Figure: value=182 unit=mmHg
